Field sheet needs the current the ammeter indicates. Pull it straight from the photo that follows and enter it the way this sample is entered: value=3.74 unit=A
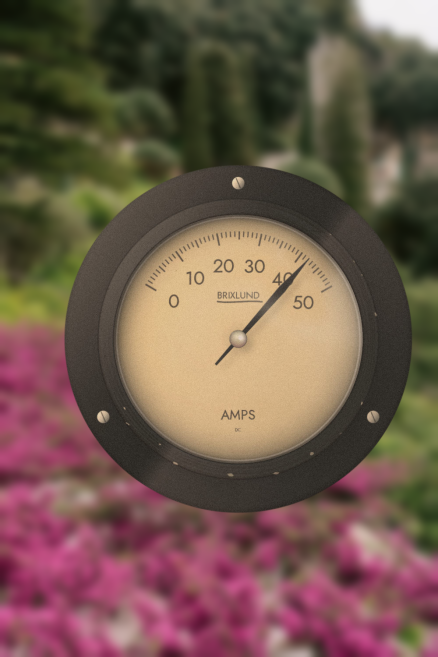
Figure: value=42 unit=A
